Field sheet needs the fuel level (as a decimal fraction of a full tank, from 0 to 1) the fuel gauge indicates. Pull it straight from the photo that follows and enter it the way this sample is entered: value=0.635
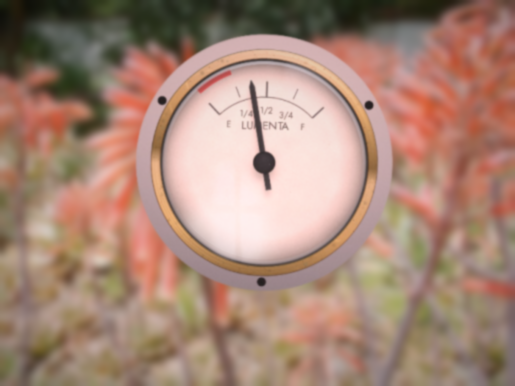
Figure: value=0.375
